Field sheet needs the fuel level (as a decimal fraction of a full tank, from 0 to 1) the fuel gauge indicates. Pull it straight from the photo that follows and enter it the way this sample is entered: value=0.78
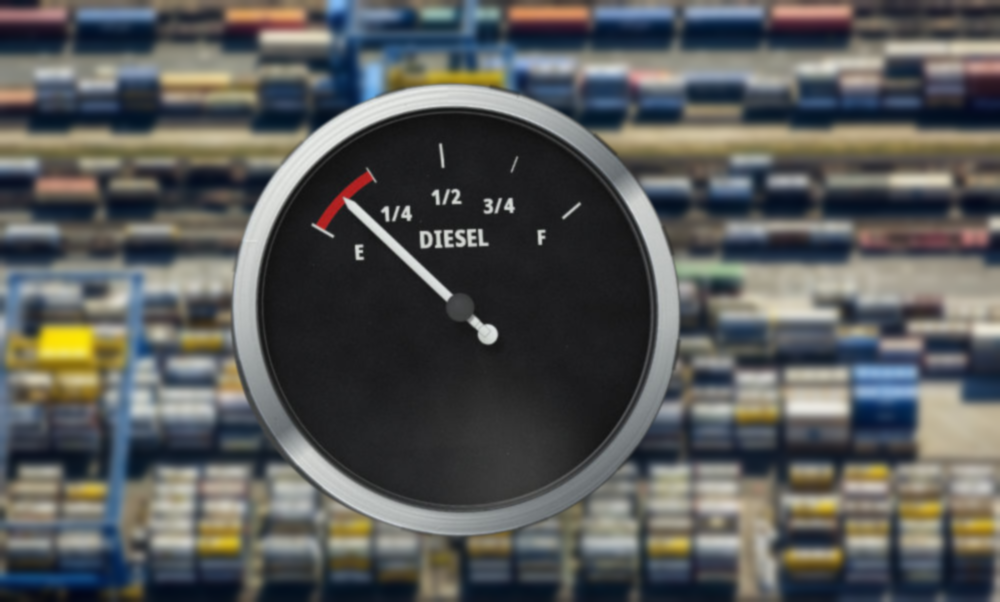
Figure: value=0.125
